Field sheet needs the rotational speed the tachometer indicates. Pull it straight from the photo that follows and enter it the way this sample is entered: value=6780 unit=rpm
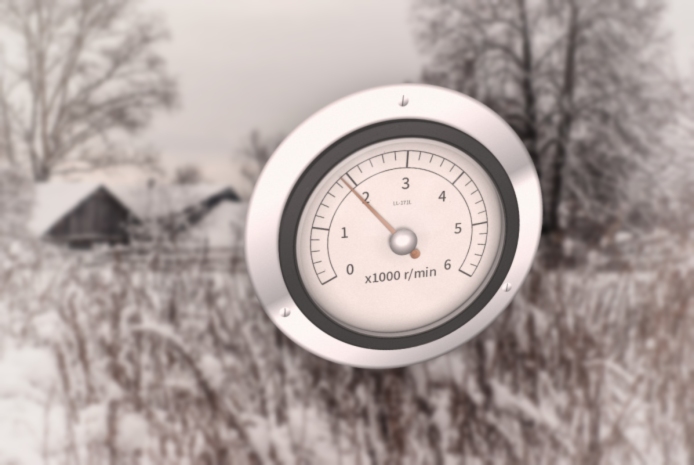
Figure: value=1900 unit=rpm
